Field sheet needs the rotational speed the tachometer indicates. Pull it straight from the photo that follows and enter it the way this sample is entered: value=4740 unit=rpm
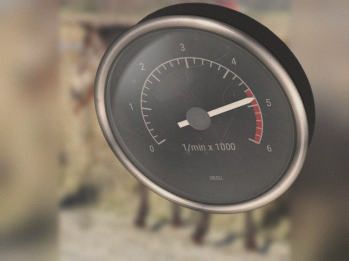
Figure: value=4800 unit=rpm
